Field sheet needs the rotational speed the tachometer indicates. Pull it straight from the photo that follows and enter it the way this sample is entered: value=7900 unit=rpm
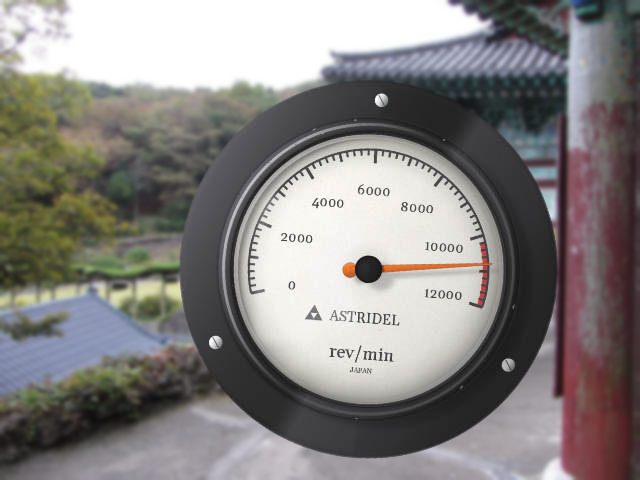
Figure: value=10800 unit=rpm
